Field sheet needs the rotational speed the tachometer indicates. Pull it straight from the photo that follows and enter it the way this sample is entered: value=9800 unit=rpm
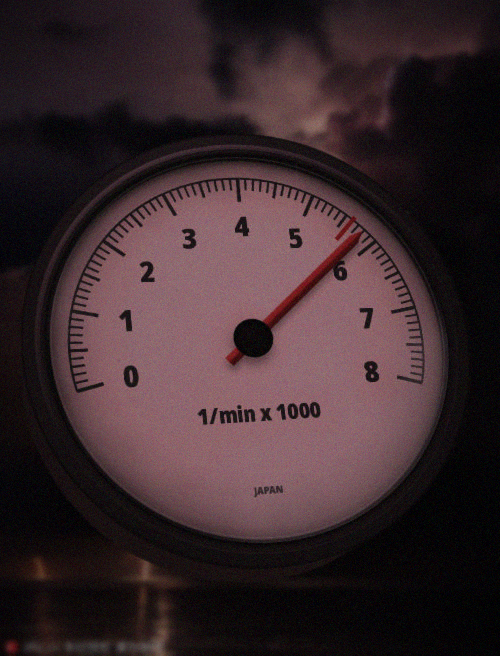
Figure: value=5800 unit=rpm
